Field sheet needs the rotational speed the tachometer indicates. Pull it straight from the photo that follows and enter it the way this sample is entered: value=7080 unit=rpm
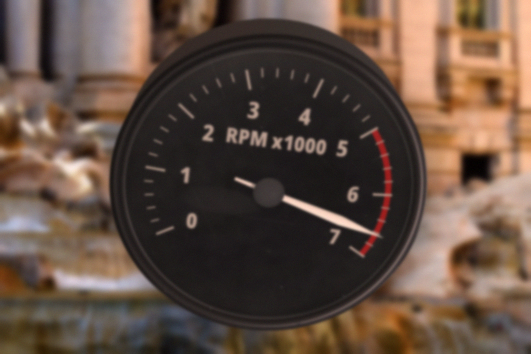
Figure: value=6600 unit=rpm
